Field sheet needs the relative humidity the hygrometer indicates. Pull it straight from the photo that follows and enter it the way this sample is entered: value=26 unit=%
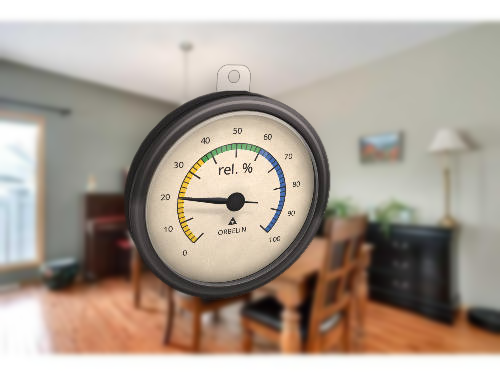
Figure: value=20 unit=%
